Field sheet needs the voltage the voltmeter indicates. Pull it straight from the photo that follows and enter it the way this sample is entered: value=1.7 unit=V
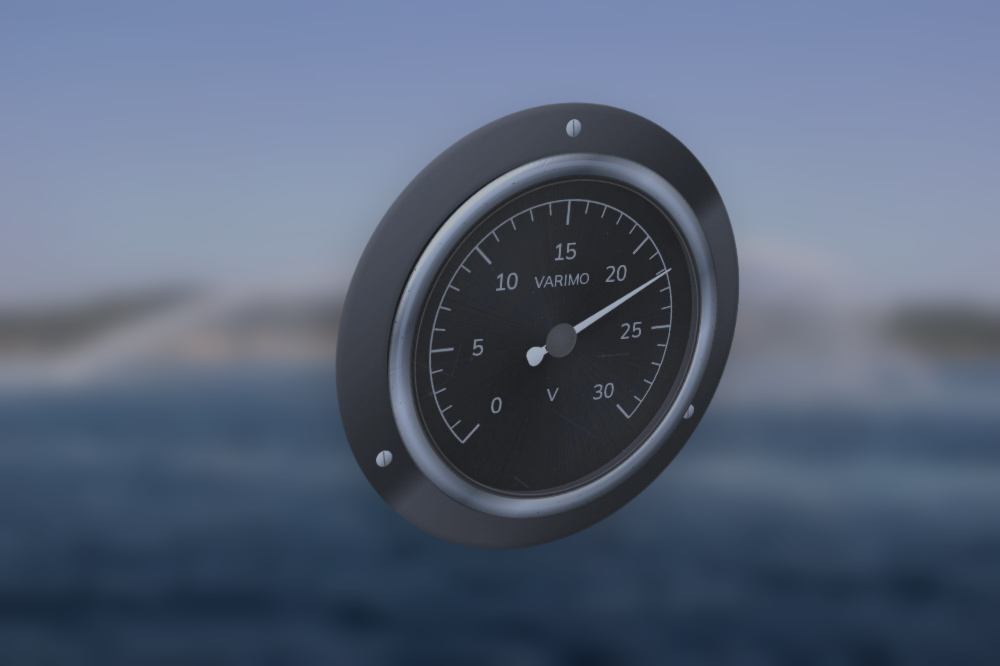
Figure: value=22 unit=V
